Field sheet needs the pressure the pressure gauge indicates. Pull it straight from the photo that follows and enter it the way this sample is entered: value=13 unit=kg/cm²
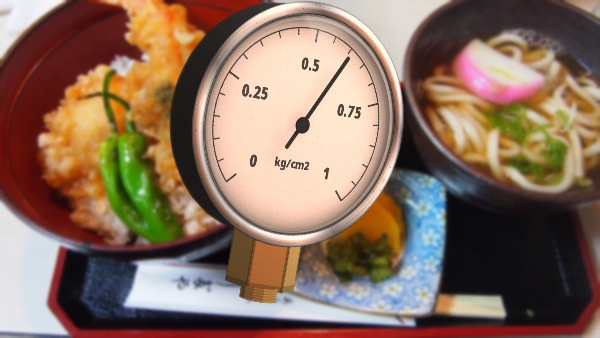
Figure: value=0.6 unit=kg/cm²
